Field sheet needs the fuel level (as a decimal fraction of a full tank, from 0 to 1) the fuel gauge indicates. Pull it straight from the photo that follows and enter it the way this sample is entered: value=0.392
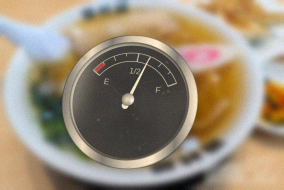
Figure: value=0.625
